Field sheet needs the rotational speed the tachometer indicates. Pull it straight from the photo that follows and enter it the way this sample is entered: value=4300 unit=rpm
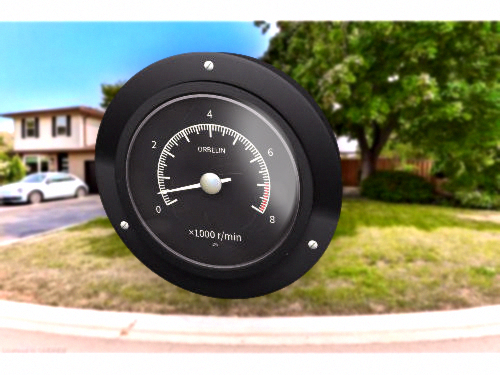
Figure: value=500 unit=rpm
